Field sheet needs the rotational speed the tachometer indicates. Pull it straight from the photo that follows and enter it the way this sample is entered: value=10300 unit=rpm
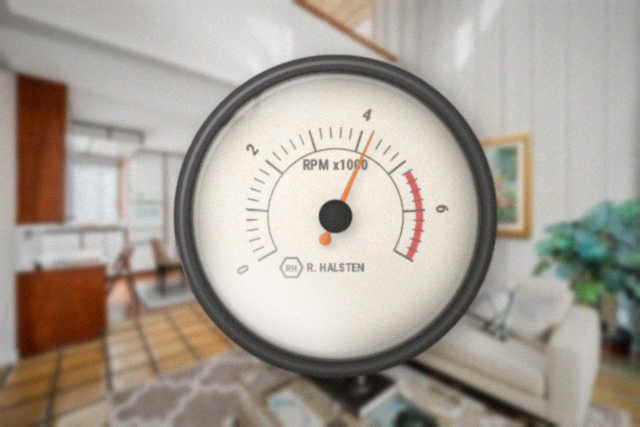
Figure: value=4200 unit=rpm
